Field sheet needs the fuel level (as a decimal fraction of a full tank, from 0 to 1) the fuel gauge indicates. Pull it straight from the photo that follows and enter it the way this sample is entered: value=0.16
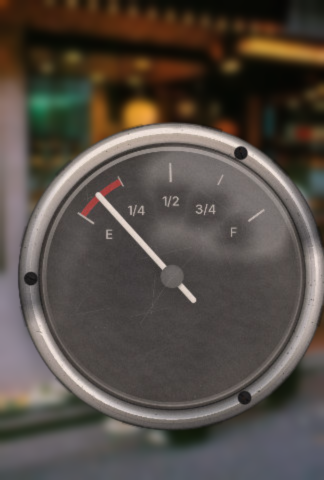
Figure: value=0.125
